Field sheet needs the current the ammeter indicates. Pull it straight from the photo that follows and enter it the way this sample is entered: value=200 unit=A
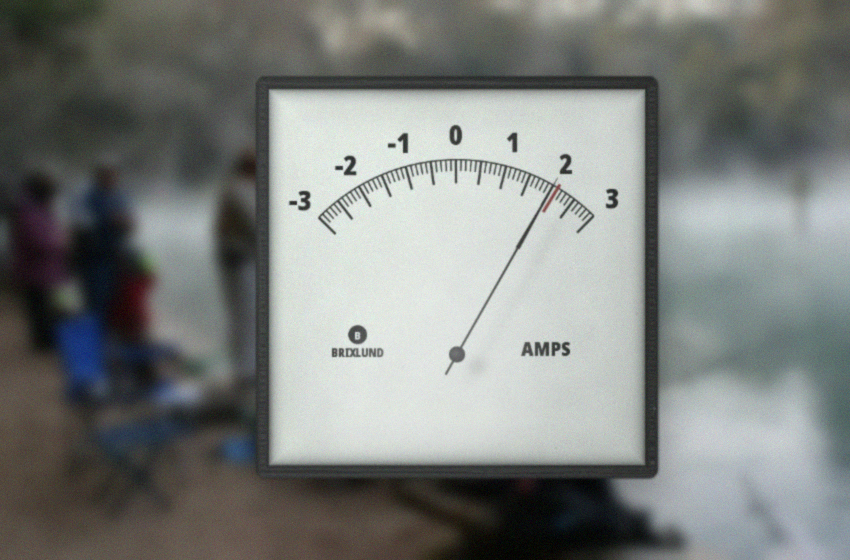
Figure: value=2 unit=A
